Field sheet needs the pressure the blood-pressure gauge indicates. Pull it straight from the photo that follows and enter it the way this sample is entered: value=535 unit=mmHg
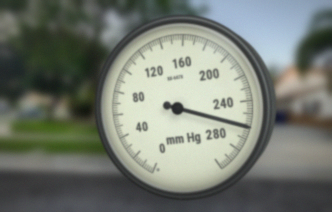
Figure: value=260 unit=mmHg
